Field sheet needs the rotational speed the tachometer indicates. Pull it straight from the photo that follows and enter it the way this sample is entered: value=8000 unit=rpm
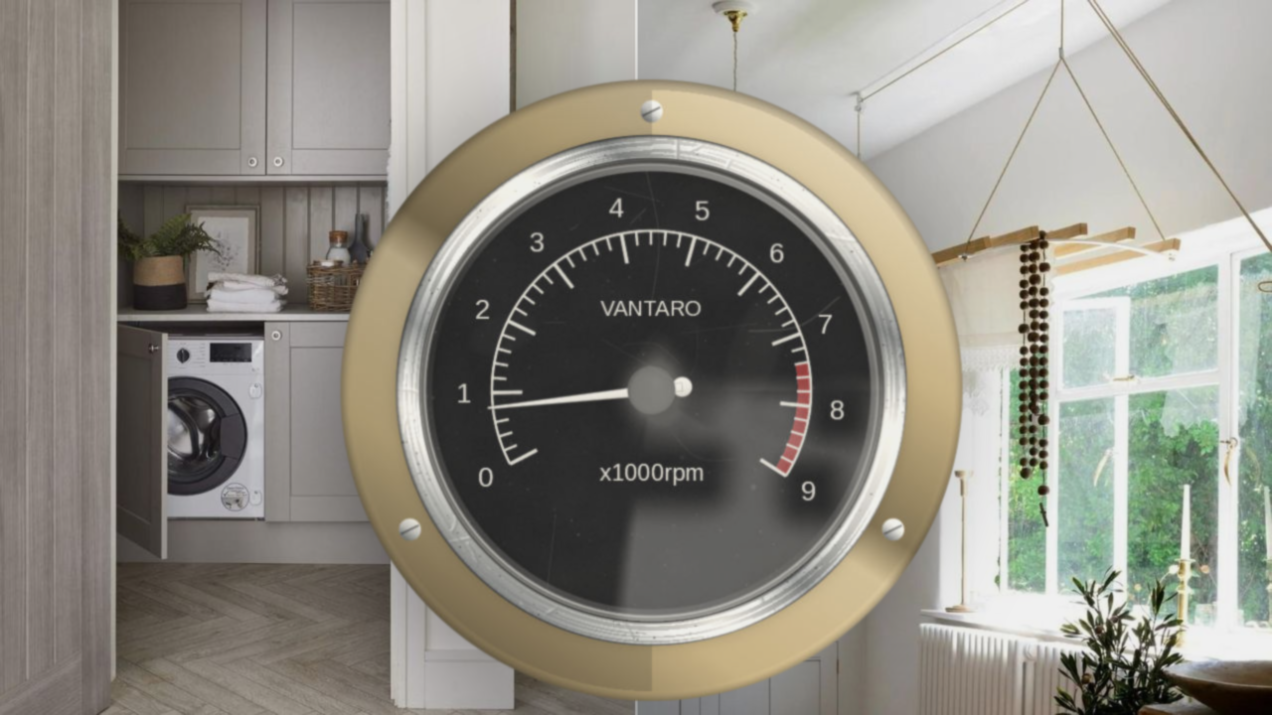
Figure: value=800 unit=rpm
